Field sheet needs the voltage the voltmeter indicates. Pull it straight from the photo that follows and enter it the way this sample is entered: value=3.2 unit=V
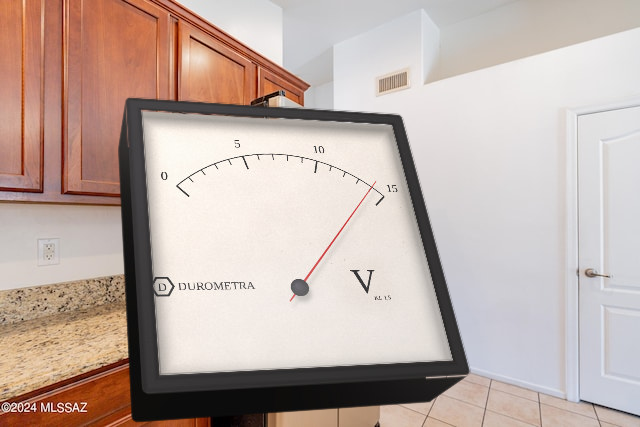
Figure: value=14 unit=V
